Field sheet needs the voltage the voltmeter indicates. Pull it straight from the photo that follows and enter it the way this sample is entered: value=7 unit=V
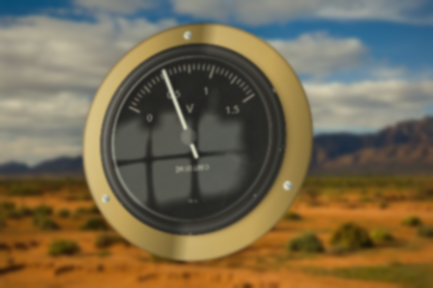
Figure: value=0.5 unit=V
